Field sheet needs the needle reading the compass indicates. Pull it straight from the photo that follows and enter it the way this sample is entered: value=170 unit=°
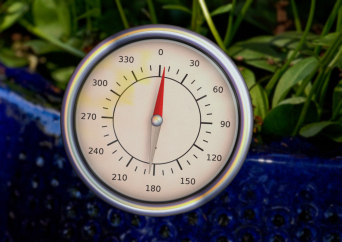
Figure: value=5 unit=°
